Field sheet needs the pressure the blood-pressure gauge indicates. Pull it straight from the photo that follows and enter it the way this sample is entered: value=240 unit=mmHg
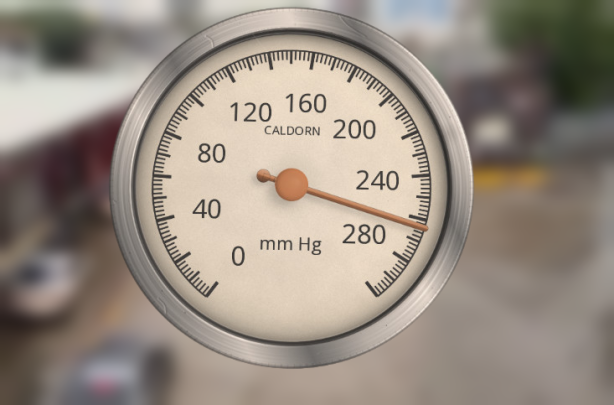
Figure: value=264 unit=mmHg
